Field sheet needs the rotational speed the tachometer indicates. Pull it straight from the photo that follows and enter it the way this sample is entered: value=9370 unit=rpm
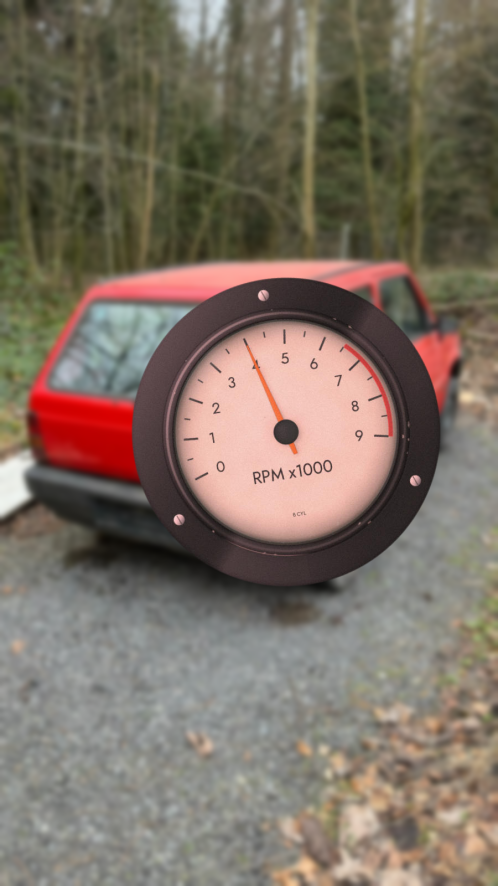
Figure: value=4000 unit=rpm
